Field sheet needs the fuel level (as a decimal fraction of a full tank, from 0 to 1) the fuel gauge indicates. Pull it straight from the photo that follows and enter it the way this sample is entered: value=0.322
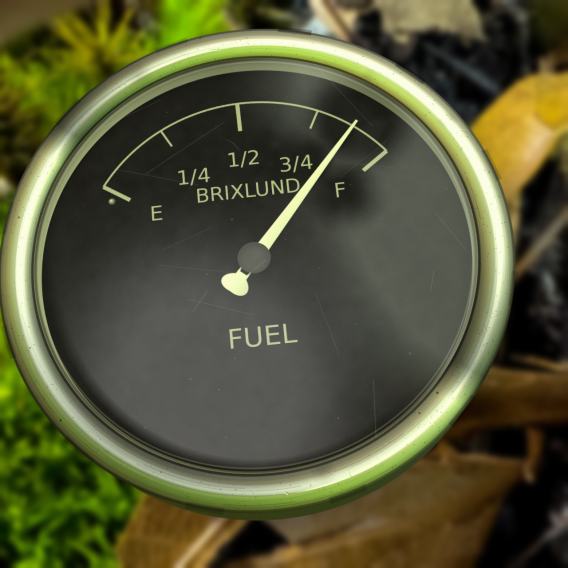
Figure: value=0.875
